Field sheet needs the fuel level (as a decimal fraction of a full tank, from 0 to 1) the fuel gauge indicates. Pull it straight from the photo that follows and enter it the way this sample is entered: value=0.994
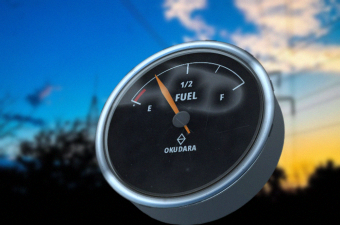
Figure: value=0.25
